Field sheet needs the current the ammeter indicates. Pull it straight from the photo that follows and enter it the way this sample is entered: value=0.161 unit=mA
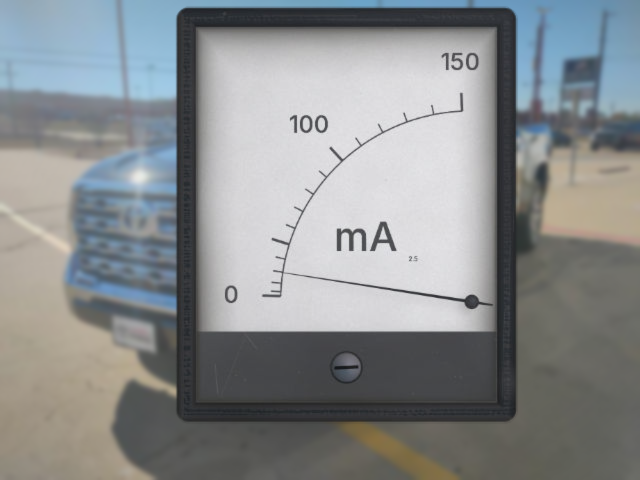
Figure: value=30 unit=mA
